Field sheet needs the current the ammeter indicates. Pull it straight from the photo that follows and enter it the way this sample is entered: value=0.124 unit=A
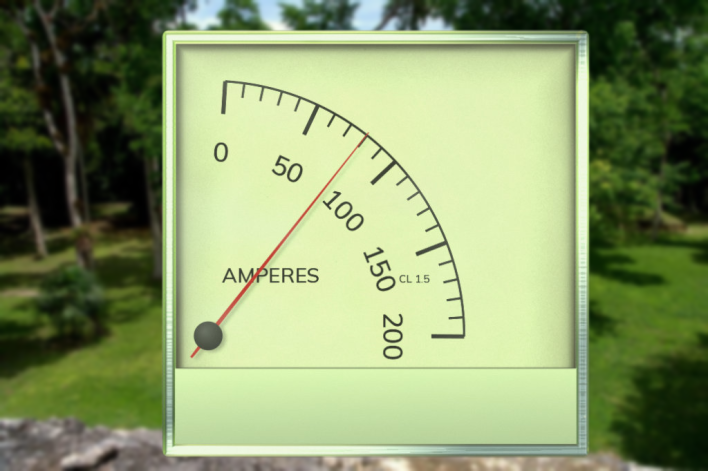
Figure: value=80 unit=A
